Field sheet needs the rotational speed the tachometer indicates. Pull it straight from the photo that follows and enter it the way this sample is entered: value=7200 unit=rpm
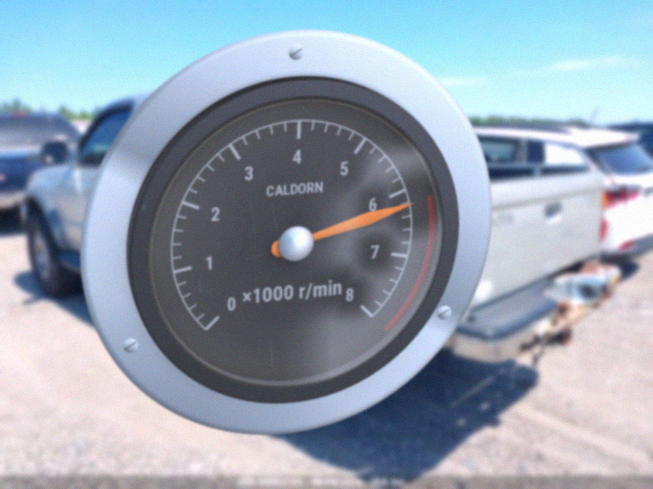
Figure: value=6200 unit=rpm
